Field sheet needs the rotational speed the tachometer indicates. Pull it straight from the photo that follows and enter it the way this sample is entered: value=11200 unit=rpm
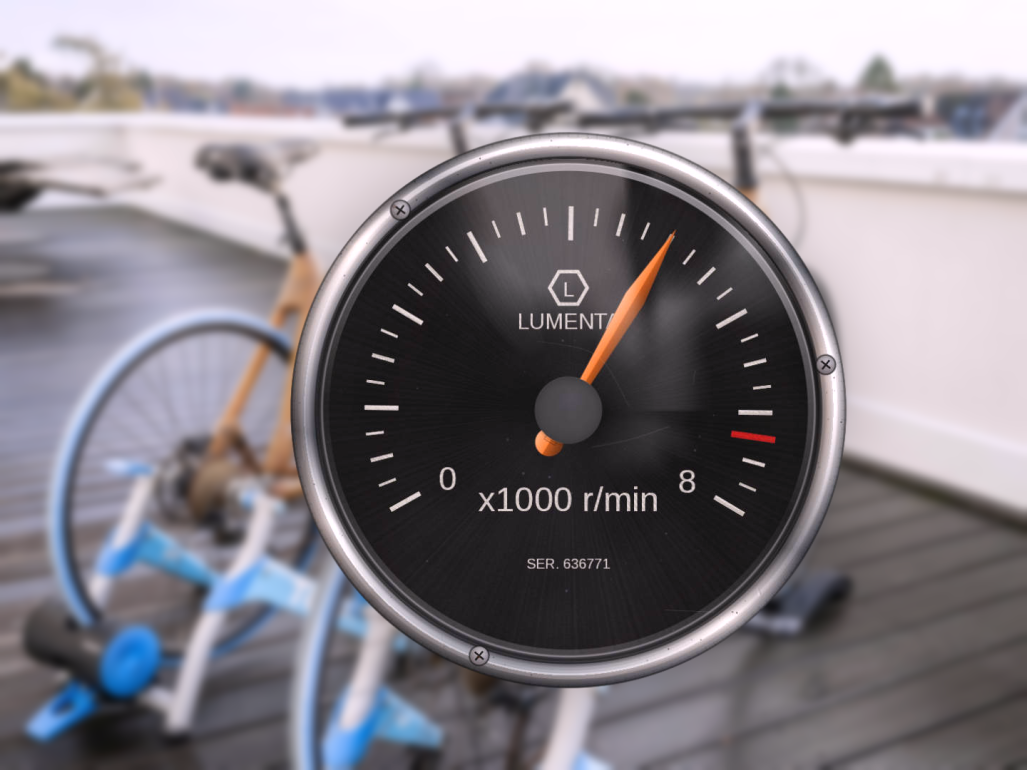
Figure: value=5000 unit=rpm
